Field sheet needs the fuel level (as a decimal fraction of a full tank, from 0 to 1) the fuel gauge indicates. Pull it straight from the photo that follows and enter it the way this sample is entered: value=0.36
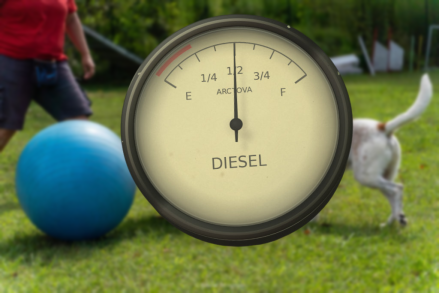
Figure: value=0.5
